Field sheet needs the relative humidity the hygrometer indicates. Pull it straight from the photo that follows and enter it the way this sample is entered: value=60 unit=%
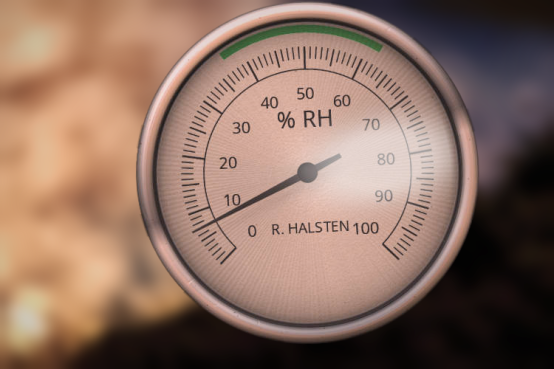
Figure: value=7 unit=%
